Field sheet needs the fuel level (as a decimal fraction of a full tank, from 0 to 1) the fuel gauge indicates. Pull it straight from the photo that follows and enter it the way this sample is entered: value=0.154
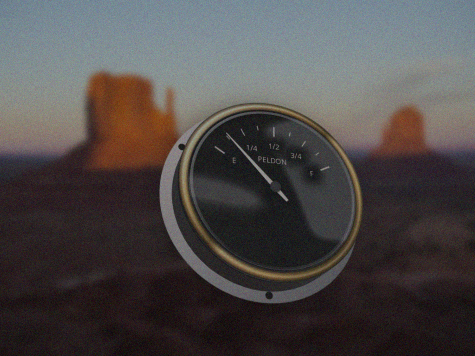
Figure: value=0.125
